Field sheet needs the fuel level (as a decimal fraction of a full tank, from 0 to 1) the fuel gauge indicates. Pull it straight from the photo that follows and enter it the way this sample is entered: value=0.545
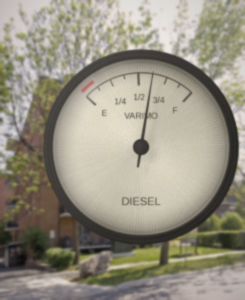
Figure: value=0.625
